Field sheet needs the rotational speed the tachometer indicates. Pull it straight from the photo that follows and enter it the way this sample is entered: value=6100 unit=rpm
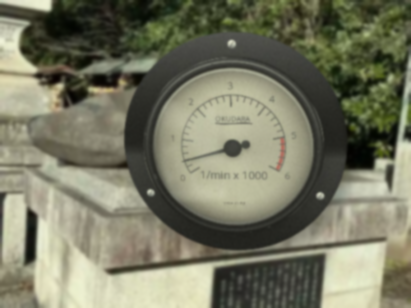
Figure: value=400 unit=rpm
